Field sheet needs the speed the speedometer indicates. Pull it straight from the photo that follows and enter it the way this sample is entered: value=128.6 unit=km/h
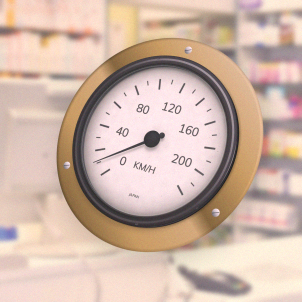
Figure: value=10 unit=km/h
